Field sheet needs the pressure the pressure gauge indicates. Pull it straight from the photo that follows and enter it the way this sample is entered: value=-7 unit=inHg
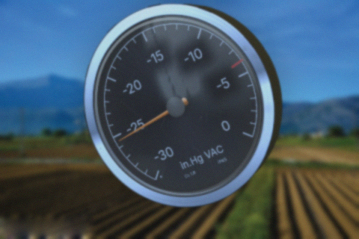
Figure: value=-25.5 unit=inHg
